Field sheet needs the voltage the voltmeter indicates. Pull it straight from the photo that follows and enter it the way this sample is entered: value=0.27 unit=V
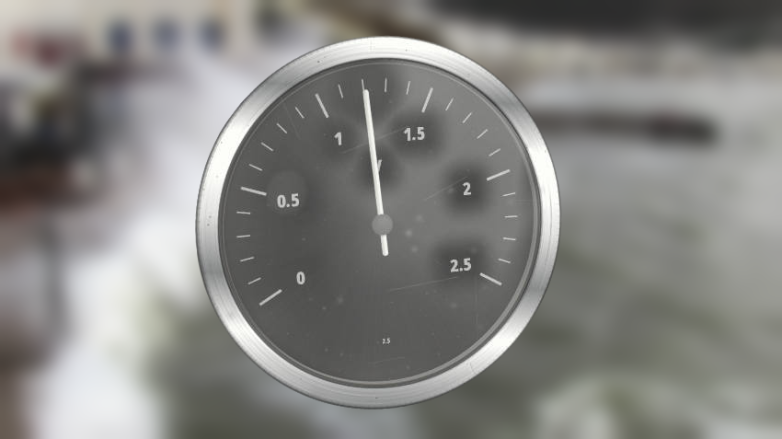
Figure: value=1.2 unit=V
